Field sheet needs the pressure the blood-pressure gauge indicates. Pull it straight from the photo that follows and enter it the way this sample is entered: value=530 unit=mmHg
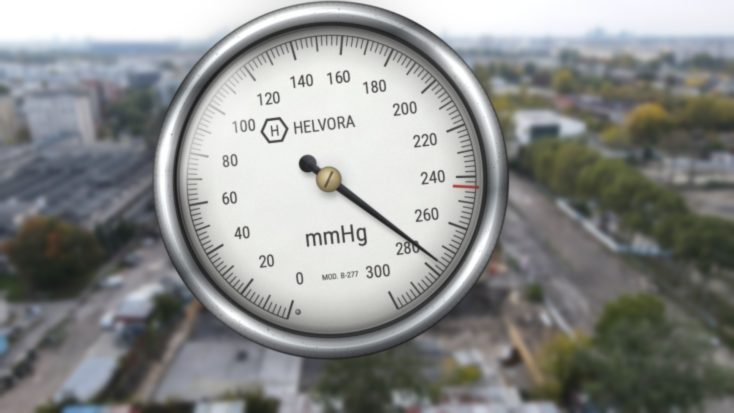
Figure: value=276 unit=mmHg
